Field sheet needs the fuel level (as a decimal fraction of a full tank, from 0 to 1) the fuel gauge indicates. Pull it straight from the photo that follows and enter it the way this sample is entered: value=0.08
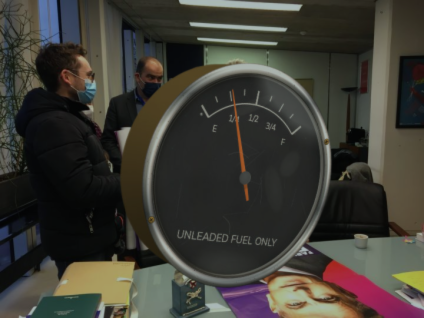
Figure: value=0.25
